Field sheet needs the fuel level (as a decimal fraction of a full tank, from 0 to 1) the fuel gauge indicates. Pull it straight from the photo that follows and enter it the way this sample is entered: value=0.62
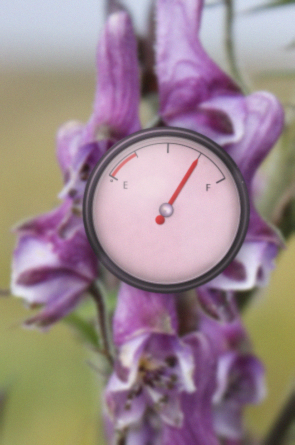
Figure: value=0.75
